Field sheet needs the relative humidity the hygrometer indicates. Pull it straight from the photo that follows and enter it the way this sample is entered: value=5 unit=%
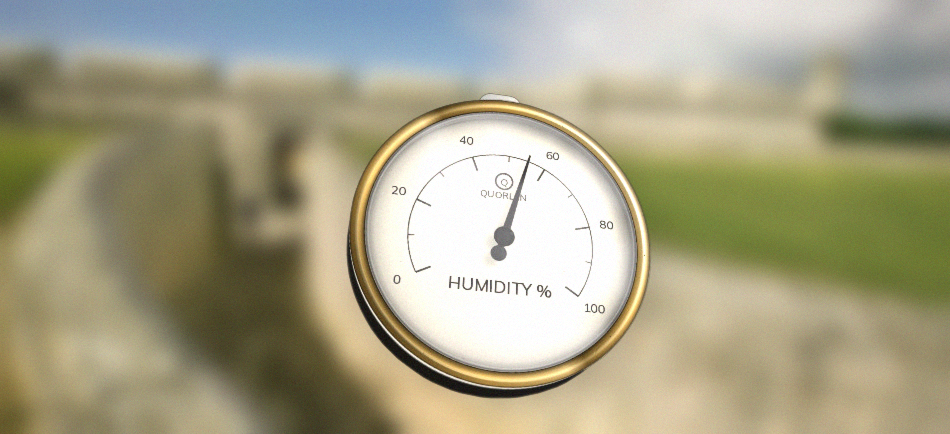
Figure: value=55 unit=%
